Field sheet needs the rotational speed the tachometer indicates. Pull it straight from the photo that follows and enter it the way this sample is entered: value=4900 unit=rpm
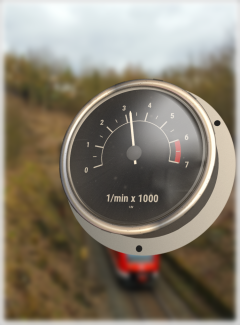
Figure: value=3250 unit=rpm
